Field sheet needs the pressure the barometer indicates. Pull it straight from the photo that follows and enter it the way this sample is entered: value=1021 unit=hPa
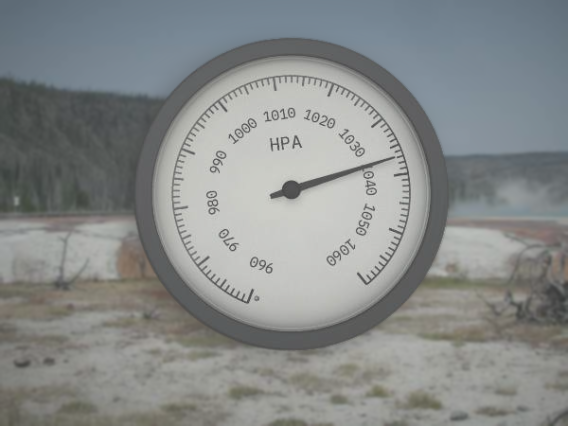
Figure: value=1037 unit=hPa
